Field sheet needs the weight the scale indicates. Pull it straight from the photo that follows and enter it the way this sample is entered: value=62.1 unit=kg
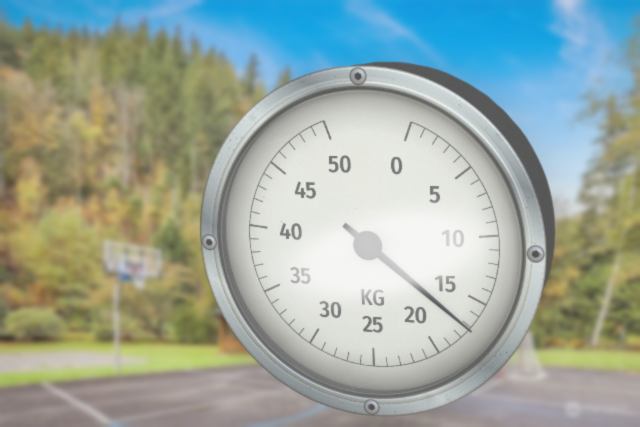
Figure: value=17 unit=kg
